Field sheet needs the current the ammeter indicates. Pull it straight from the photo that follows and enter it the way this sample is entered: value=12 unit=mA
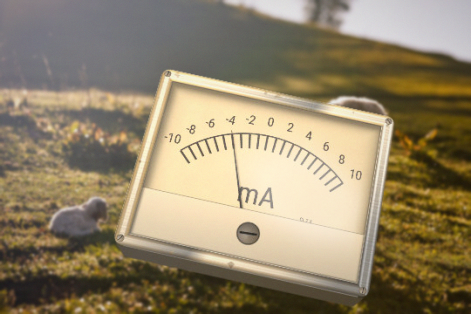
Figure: value=-4 unit=mA
